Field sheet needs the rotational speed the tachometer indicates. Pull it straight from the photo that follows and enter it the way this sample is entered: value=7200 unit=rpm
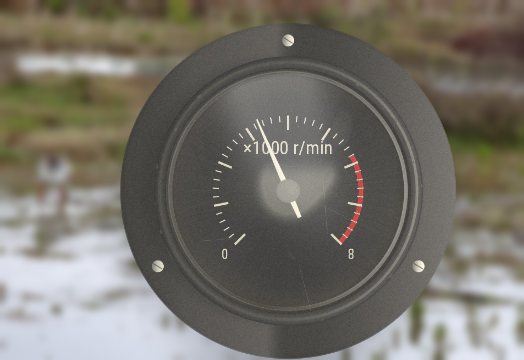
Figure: value=3300 unit=rpm
